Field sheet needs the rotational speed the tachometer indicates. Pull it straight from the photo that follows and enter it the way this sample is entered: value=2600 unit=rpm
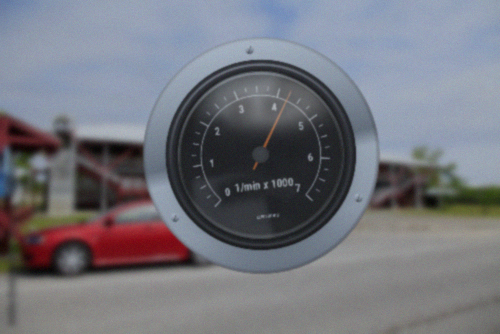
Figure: value=4250 unit=rpm
